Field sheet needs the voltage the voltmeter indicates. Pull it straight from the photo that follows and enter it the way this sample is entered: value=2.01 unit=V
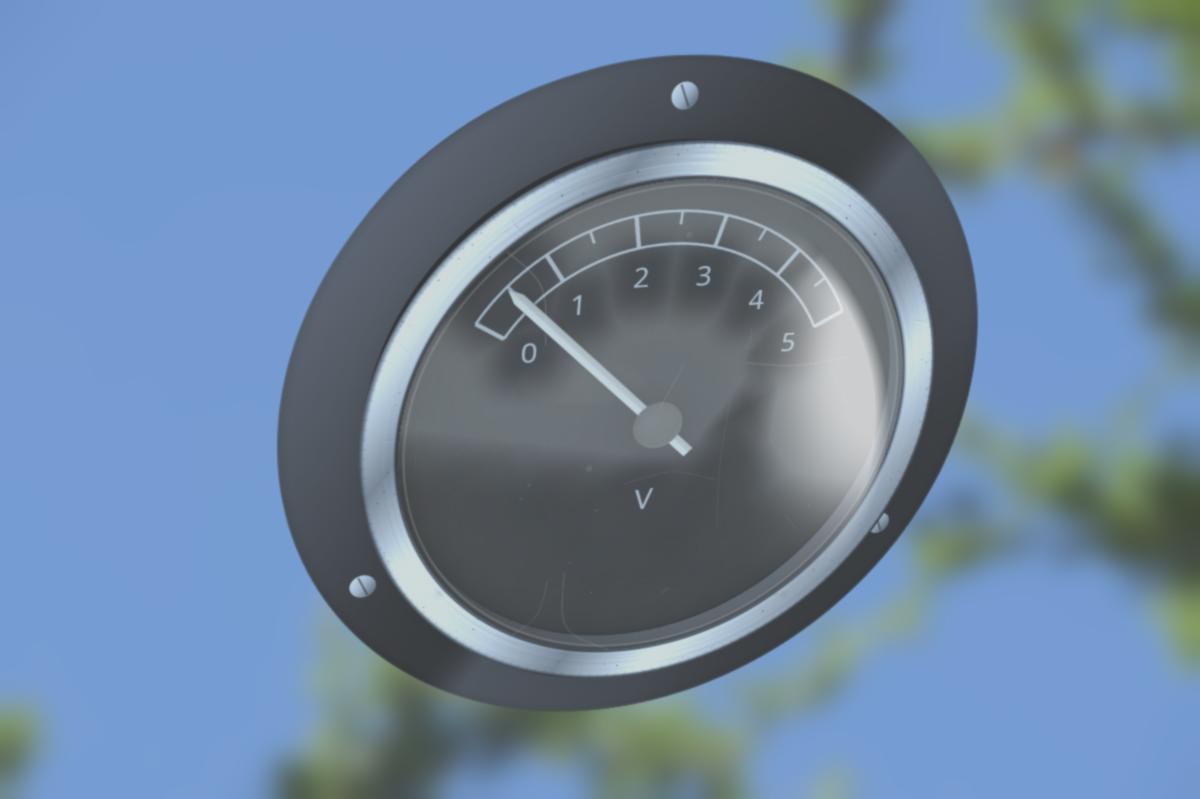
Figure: value=0.5 unit=V
